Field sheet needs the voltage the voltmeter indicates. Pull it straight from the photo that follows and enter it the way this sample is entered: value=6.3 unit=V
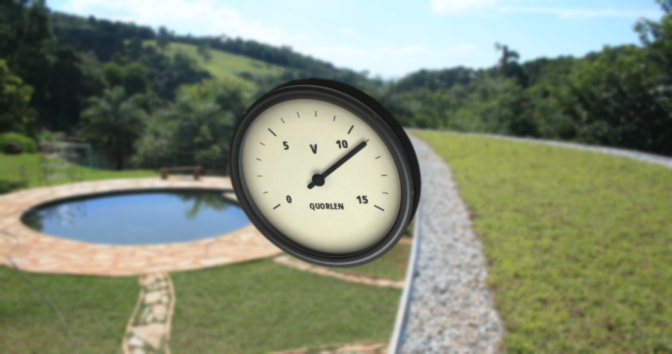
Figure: value=11 unit=V
